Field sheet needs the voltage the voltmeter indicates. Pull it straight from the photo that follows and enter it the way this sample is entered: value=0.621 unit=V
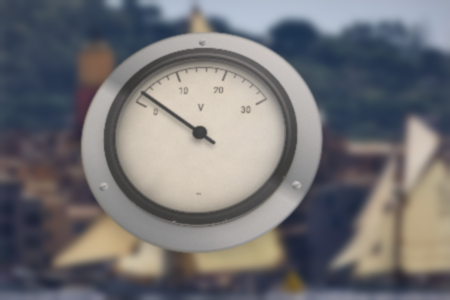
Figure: value=2 unit=V
